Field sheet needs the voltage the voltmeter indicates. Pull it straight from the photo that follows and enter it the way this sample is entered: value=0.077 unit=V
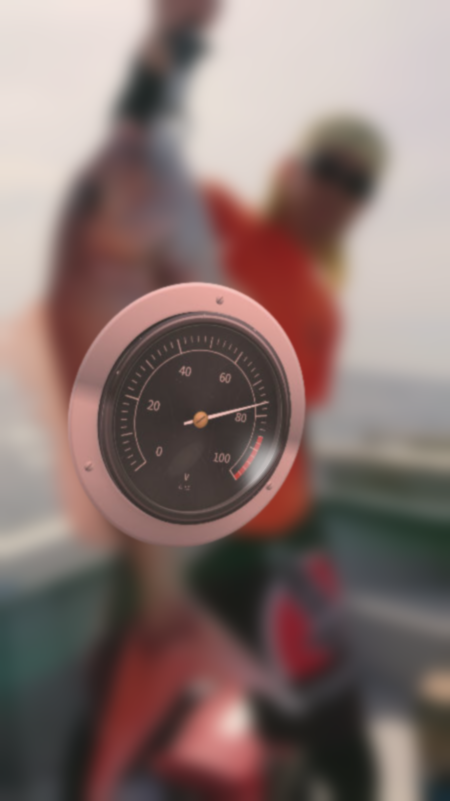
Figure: value=76 unit=V
